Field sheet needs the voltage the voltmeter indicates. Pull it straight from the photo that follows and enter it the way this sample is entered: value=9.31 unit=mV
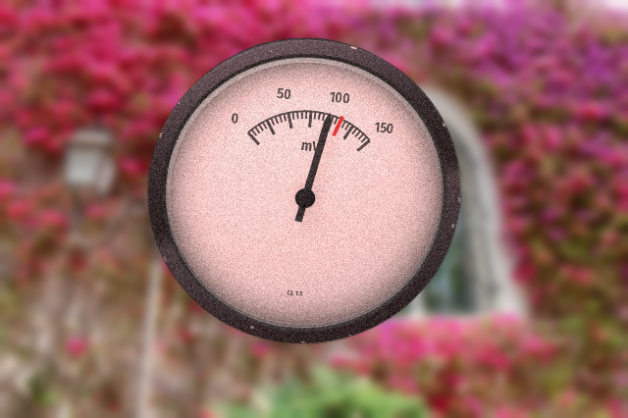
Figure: value=95 unit=mV
